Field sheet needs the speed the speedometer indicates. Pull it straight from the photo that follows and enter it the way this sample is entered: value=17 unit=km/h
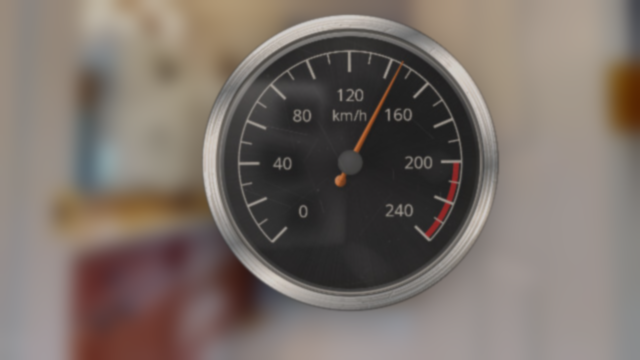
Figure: value=145 unit=km/h
